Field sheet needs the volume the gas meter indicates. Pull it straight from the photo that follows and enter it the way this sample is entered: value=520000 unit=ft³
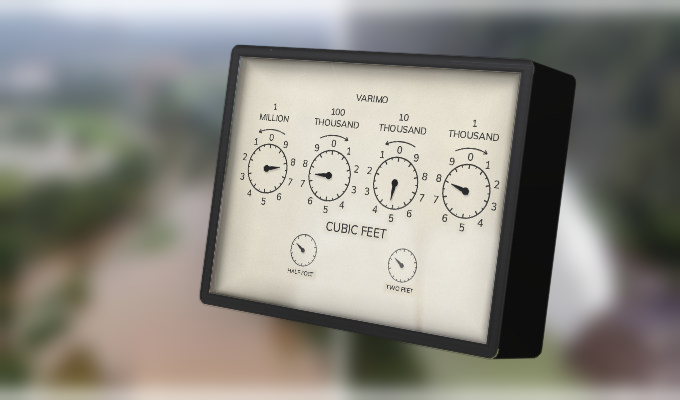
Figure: value=774800 unit=ft³
